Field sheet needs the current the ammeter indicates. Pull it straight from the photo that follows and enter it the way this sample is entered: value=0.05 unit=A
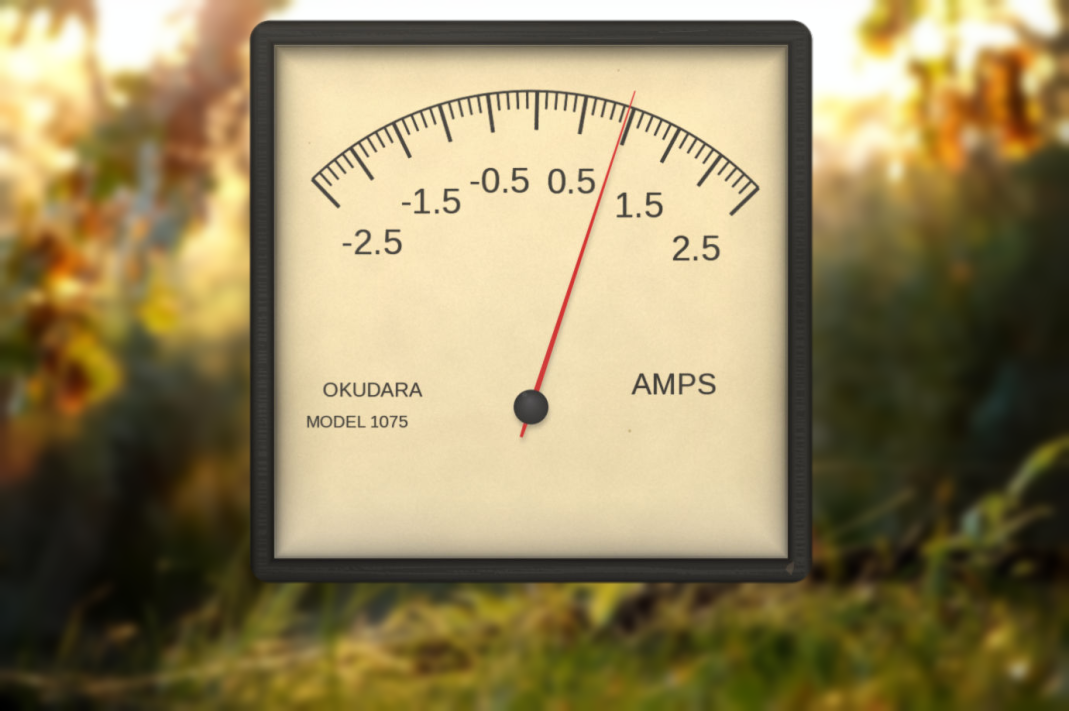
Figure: value=0.95 unit=A
